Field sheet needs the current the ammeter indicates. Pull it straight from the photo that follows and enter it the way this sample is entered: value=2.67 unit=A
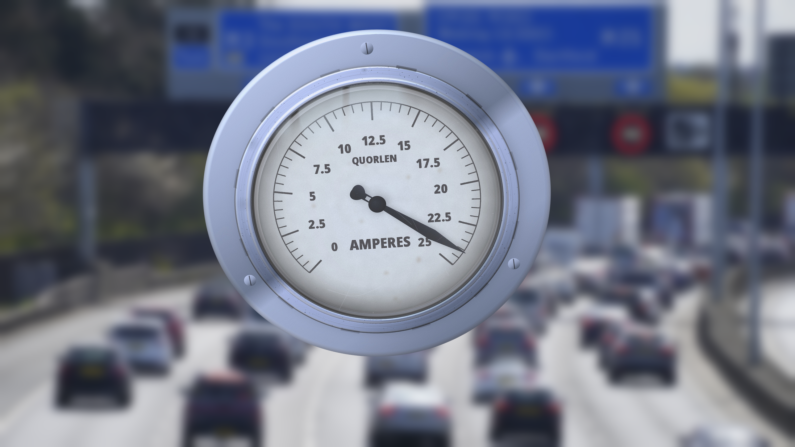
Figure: value=24 unit=A
